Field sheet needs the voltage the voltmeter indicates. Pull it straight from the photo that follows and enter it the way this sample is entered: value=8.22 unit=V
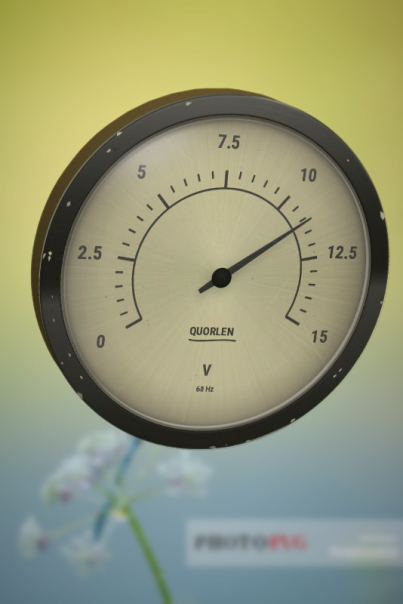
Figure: value=11 unit=V
